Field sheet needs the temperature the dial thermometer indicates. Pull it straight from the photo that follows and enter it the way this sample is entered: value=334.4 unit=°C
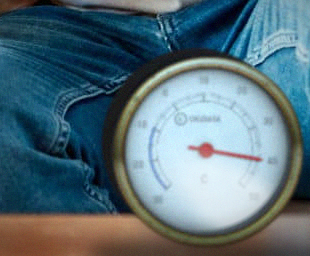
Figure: value=40 unit=°C
